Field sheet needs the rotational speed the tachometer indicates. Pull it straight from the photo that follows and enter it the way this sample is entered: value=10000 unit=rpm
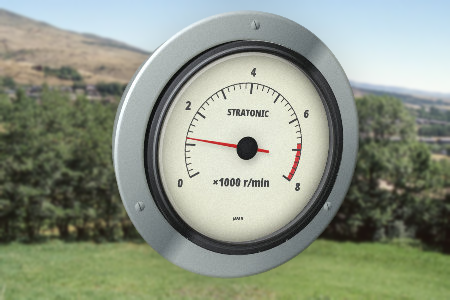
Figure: value=1200 unit=rpm
